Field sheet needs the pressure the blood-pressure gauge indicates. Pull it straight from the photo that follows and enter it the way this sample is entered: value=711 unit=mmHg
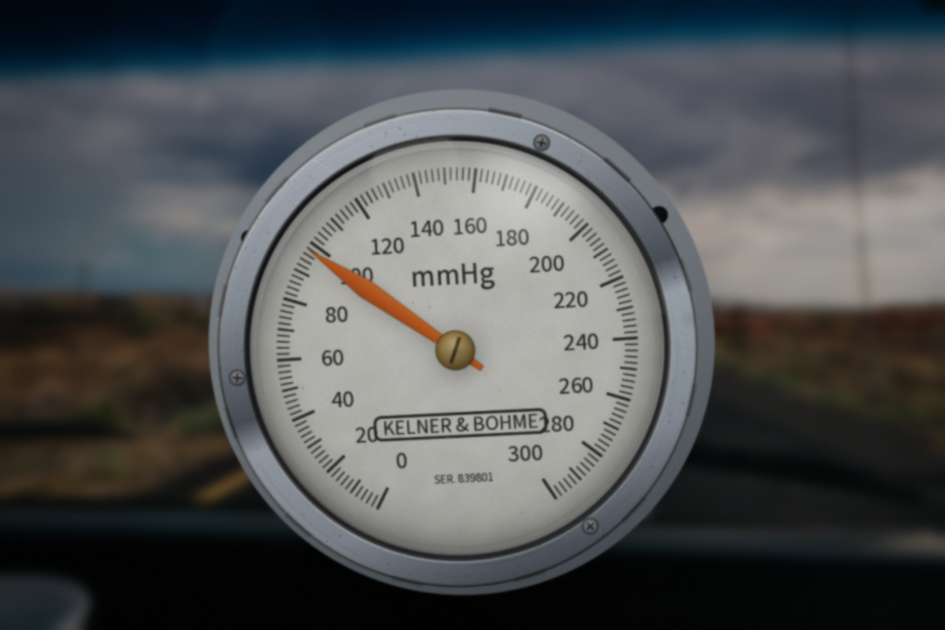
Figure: value=98 unit=mmHg
